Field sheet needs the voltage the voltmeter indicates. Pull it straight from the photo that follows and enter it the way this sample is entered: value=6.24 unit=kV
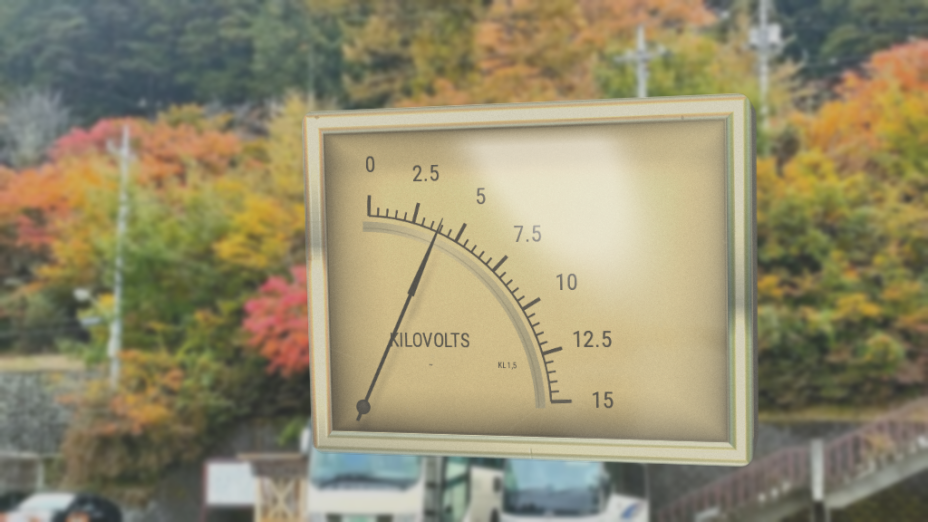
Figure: value=4 unit=kV
